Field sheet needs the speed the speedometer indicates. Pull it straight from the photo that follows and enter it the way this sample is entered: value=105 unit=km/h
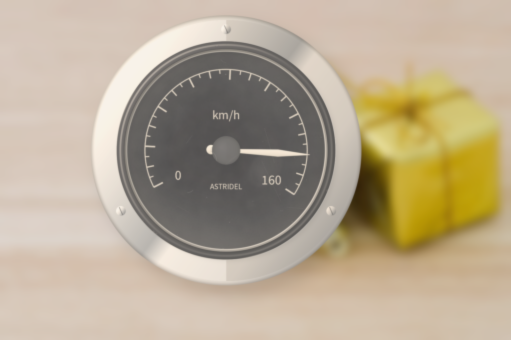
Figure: value=140 unit=km/h
